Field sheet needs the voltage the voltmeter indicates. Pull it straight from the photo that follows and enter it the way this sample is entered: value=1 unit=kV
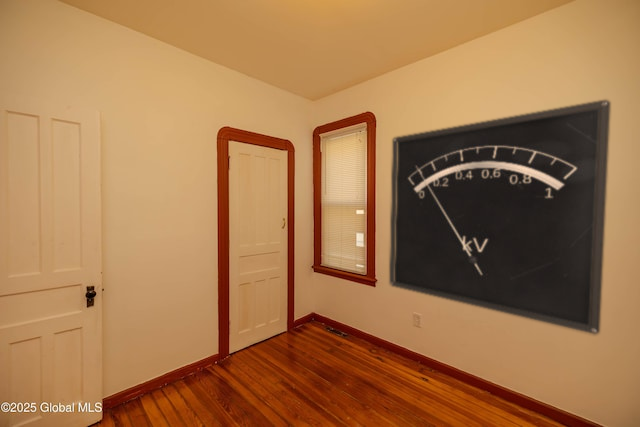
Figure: value=0.1 unit=kV
